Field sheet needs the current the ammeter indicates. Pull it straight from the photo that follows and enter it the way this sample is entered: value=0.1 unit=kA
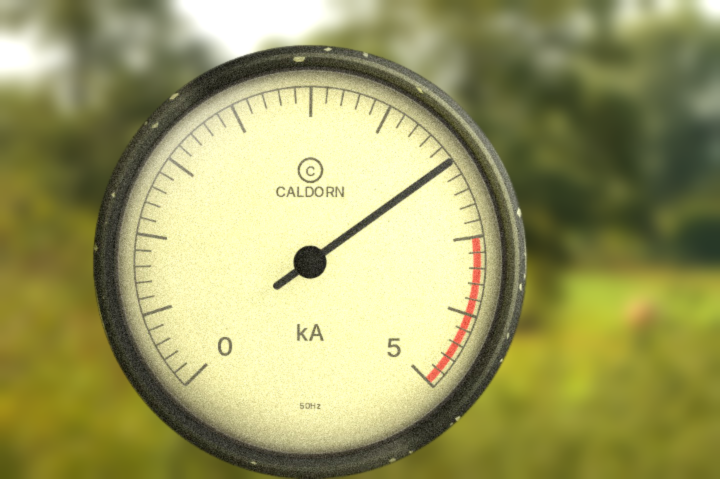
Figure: value=3.5 unit=kA
